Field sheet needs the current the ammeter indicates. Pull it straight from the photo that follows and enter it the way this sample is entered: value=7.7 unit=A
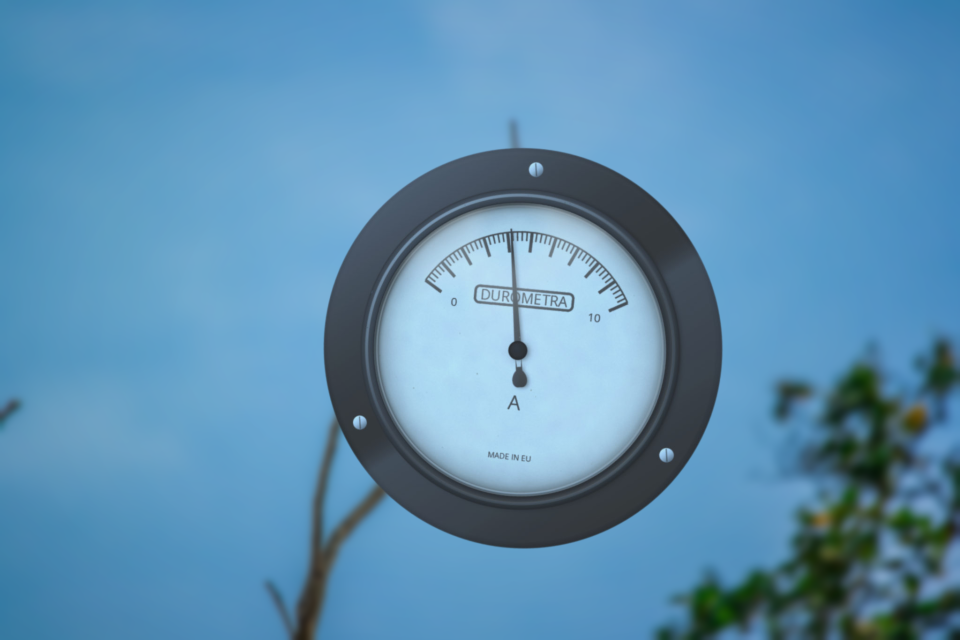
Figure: value=4.2 unit=A
